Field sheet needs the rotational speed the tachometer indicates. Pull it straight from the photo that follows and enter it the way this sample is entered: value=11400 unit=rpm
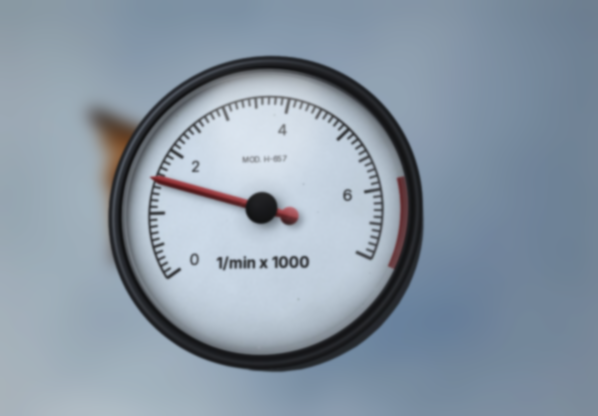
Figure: value=1500 unit=rpm
